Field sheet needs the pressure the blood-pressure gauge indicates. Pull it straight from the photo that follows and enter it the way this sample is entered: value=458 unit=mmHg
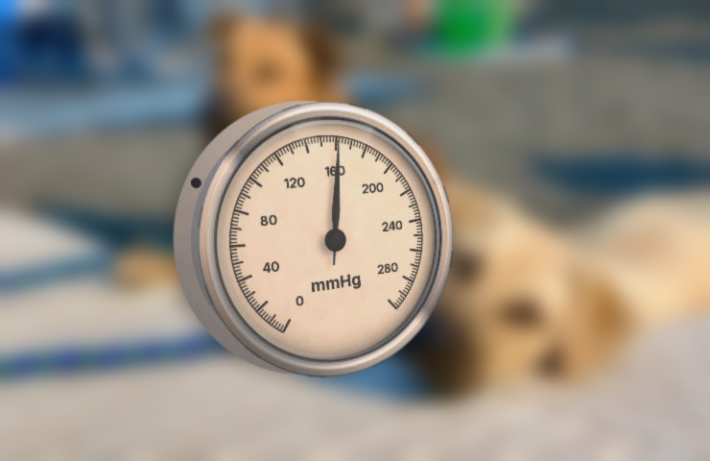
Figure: value=160 unit=mmHg
